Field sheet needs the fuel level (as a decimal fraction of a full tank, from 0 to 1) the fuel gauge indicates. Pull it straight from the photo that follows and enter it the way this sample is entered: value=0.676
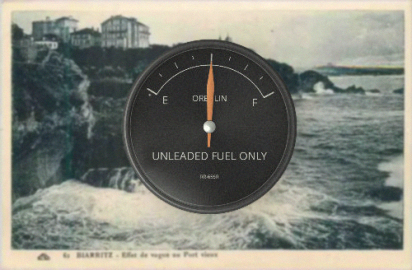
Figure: value=0.5
